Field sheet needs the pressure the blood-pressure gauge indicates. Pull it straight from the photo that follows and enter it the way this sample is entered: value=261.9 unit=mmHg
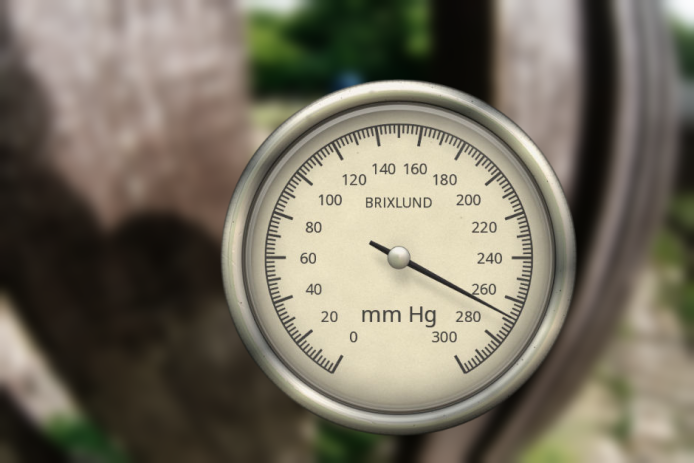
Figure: value=268 unit=mmHg
